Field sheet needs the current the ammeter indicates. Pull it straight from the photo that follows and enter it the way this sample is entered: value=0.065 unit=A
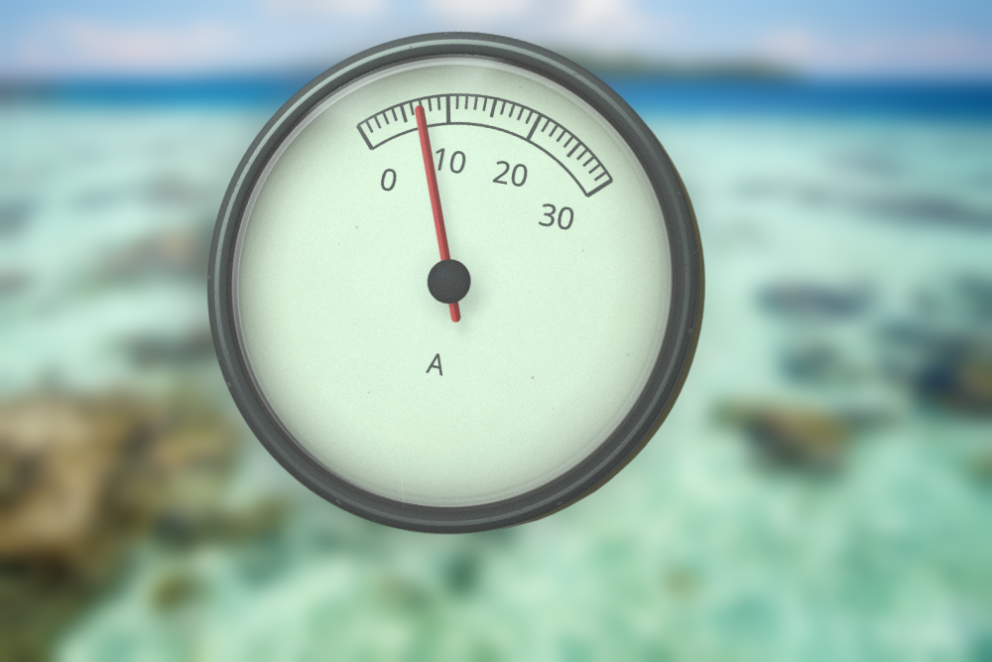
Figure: value=7 unit=A
